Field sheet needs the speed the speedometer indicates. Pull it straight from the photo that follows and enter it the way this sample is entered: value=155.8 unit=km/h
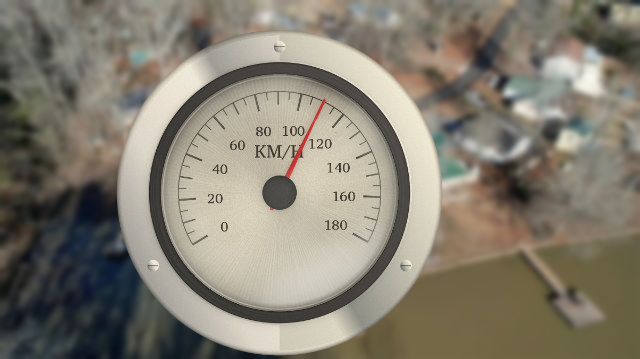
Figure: value=110 unit=km/h
